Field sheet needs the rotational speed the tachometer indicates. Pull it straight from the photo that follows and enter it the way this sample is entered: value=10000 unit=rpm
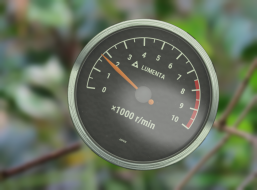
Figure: value=1750 unit=rpm
